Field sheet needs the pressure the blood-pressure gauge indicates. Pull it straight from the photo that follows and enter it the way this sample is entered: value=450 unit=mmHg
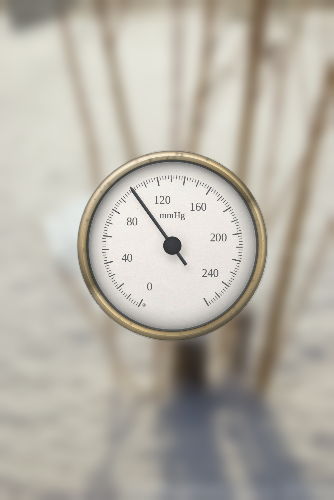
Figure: value=100 unit=mmHg
